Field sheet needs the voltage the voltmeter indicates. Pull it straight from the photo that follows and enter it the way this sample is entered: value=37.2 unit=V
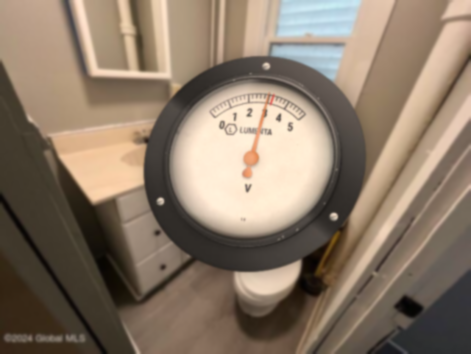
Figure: value=3 unit=V
